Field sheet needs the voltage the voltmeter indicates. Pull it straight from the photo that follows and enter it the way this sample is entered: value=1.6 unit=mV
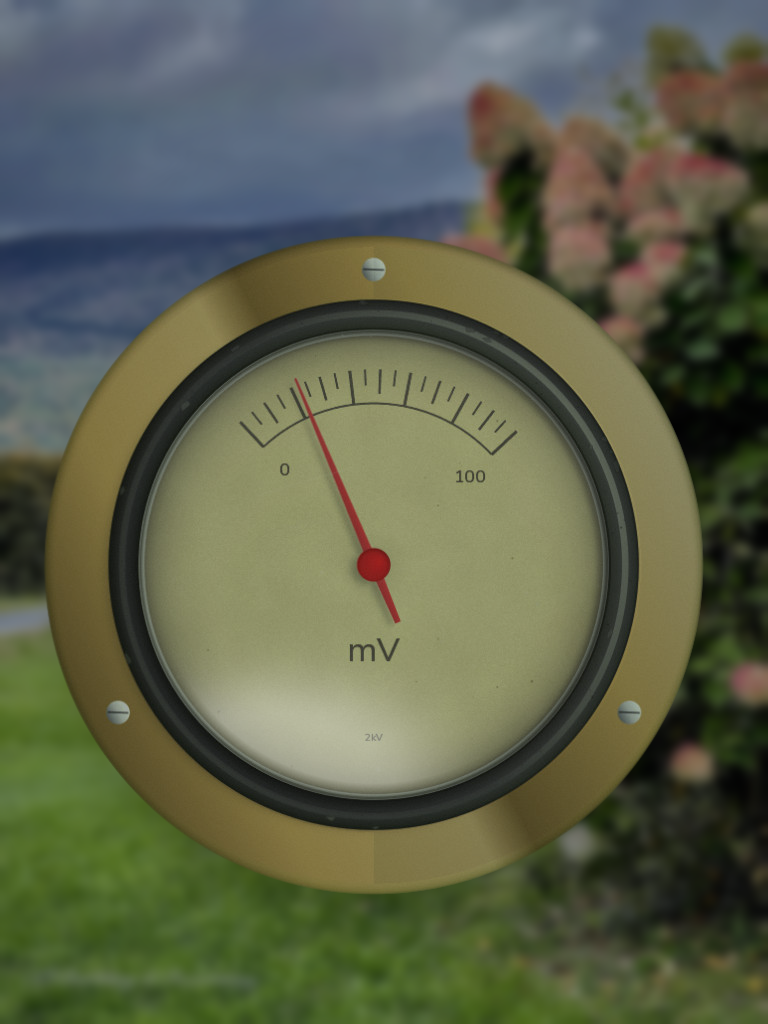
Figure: value=22.5 unit=mV
